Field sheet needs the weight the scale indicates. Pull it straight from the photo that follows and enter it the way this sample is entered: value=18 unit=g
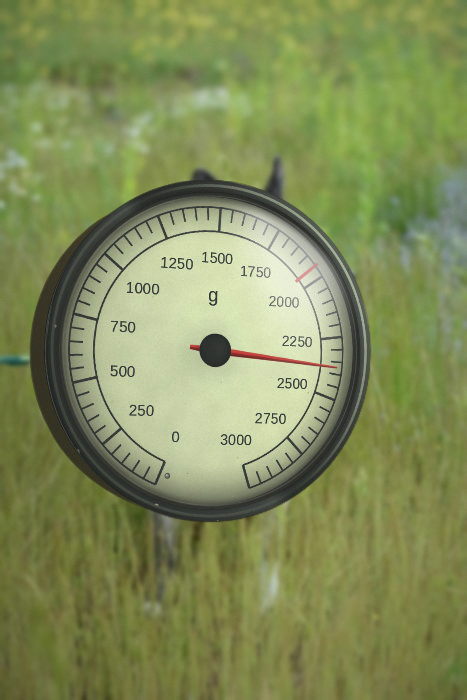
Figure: value=2375 unit=g
